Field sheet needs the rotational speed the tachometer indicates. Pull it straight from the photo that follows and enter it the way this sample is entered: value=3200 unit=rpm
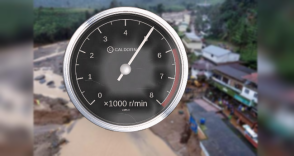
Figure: value=5000 unit=rpm
